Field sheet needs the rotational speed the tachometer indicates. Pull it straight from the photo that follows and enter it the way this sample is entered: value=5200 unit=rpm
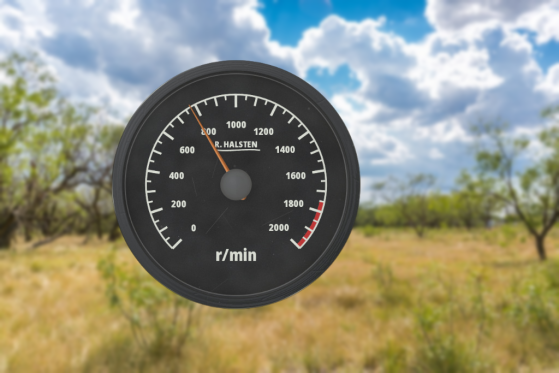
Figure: value=775 unit=rpm
